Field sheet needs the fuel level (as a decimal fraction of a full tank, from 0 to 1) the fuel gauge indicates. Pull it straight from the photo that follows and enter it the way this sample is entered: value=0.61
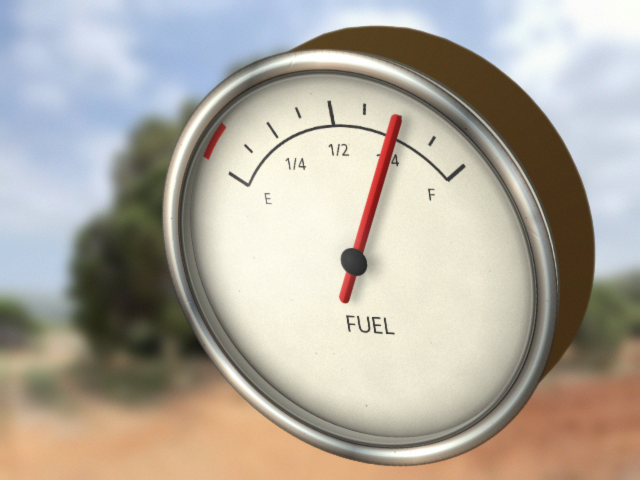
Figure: value=0.75
